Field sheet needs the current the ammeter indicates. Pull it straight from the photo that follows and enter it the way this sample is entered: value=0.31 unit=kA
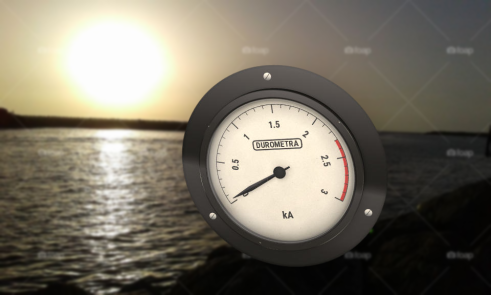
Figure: value=0.05 unit=kA
